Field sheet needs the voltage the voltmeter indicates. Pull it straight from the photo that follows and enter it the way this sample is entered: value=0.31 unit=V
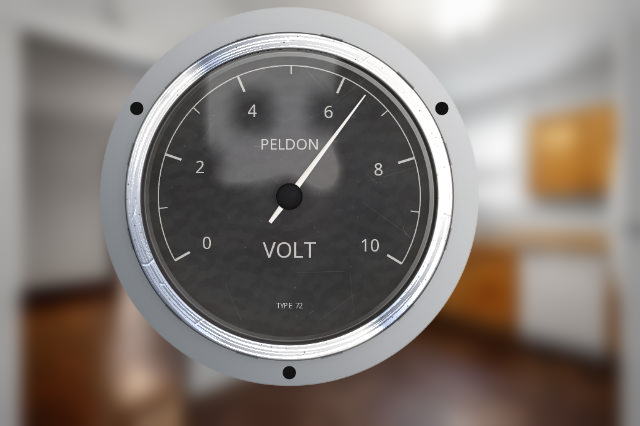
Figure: value=6.5 unit=V
